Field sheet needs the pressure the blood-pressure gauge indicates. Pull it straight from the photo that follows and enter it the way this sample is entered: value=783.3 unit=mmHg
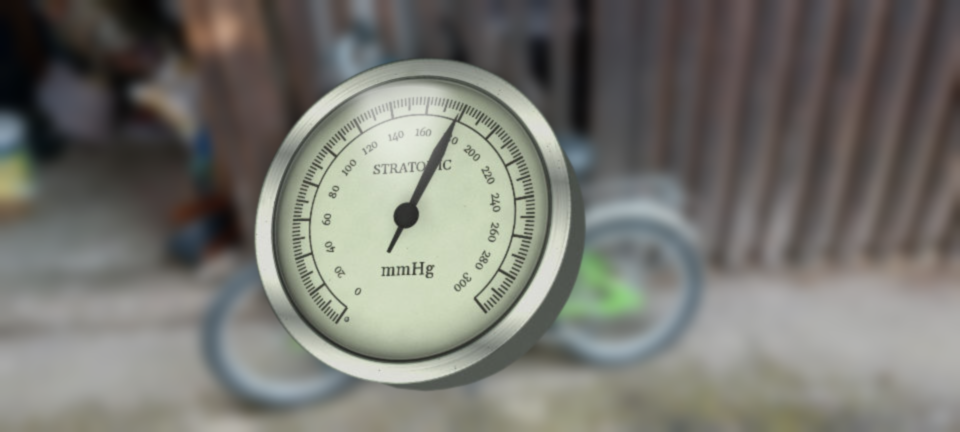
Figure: value=180 unit=mmHg
